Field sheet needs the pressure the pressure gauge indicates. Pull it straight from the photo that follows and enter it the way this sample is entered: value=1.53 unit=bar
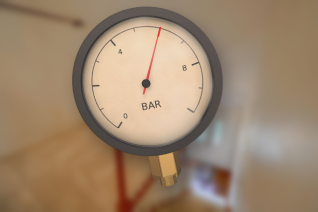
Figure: value=6 unit=bar
